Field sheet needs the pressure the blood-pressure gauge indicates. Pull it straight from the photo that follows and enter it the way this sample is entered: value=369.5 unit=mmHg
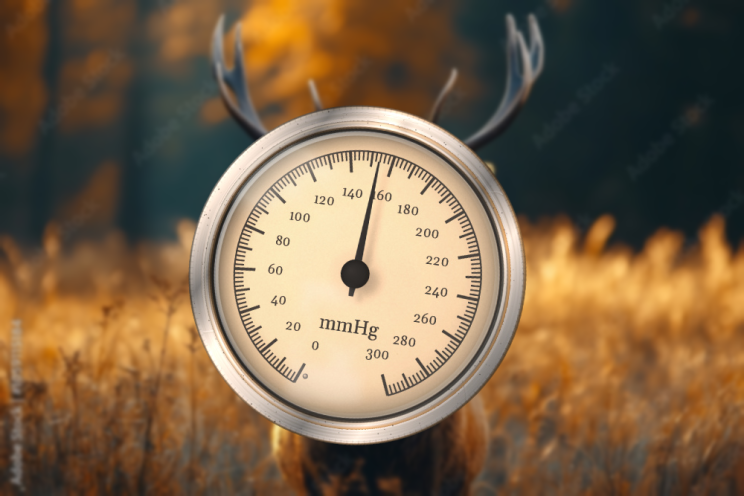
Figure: value=154 unit=mmHg
